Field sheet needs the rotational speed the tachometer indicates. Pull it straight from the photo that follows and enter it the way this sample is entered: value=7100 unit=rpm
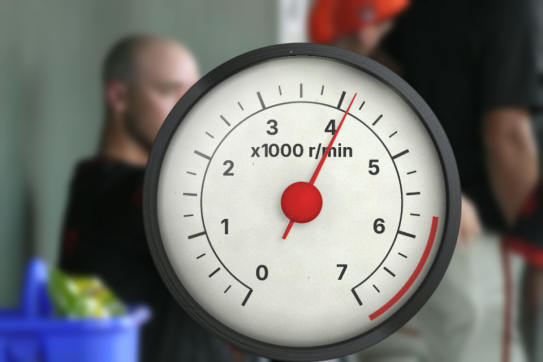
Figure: value=4125 unit=rpm
